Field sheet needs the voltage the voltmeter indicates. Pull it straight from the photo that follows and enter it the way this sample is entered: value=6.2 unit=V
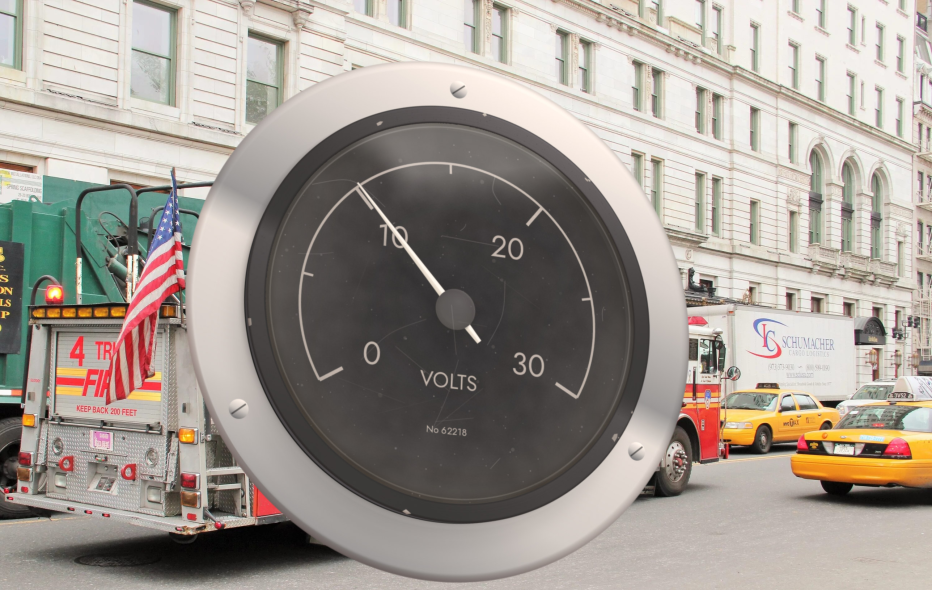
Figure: value=10 unit=V
